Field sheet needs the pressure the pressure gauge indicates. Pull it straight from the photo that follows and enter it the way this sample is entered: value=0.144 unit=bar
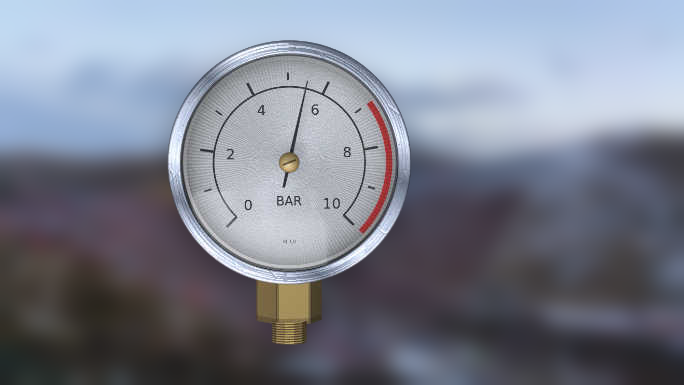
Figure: value=5.5 unit=bar
